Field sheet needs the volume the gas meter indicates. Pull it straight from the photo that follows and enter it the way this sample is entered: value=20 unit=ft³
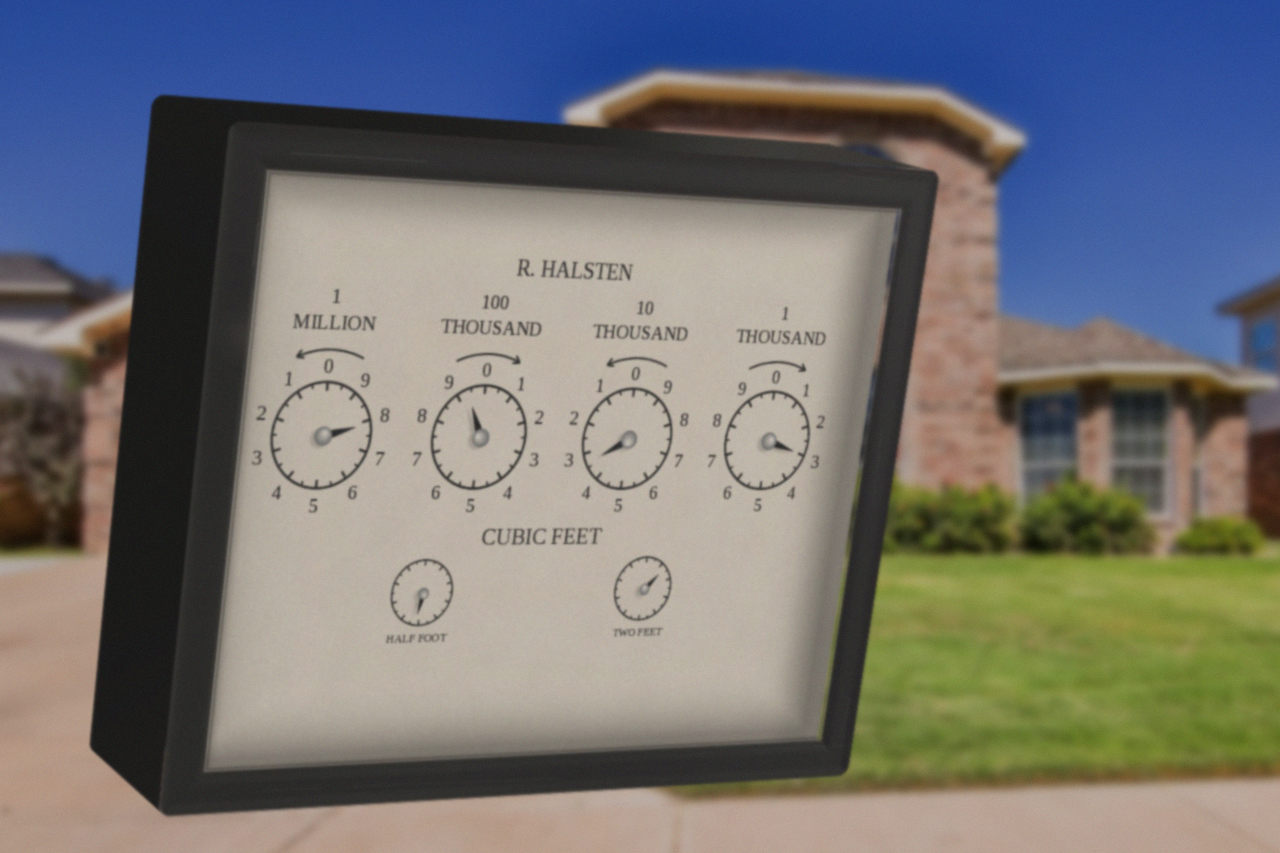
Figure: value=793300 unit=ft³
